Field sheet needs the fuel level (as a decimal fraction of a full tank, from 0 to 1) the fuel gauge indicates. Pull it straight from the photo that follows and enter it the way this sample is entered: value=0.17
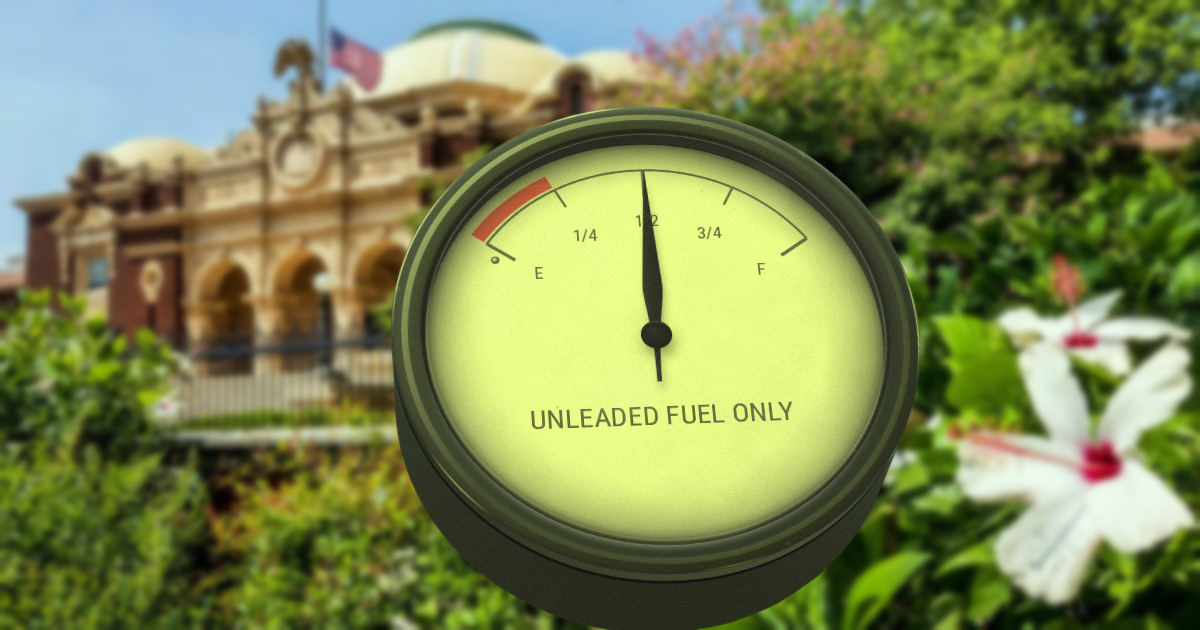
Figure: value=0.5
